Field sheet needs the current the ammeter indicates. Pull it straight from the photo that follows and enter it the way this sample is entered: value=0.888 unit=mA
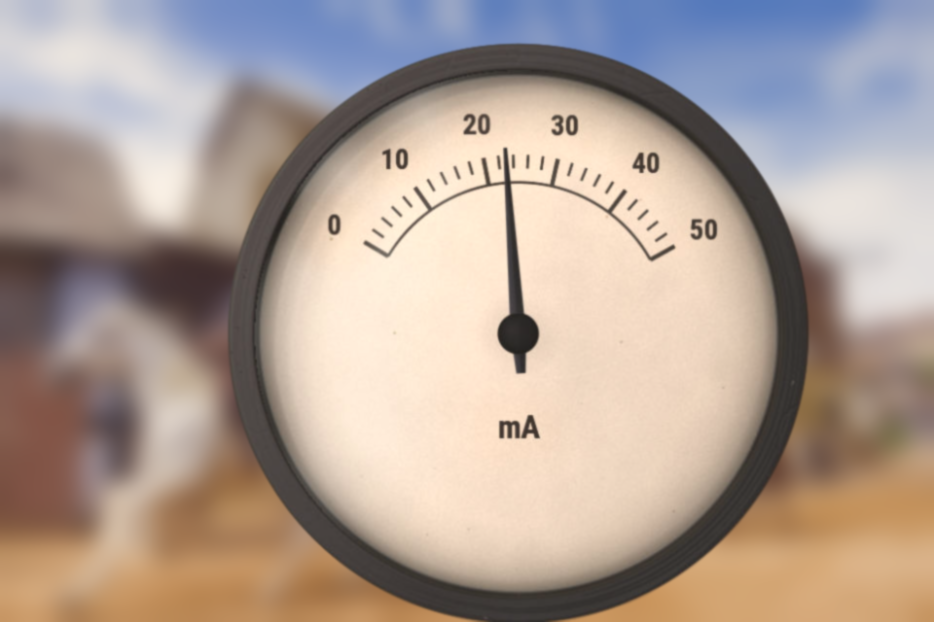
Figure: value=23 unit=mA
